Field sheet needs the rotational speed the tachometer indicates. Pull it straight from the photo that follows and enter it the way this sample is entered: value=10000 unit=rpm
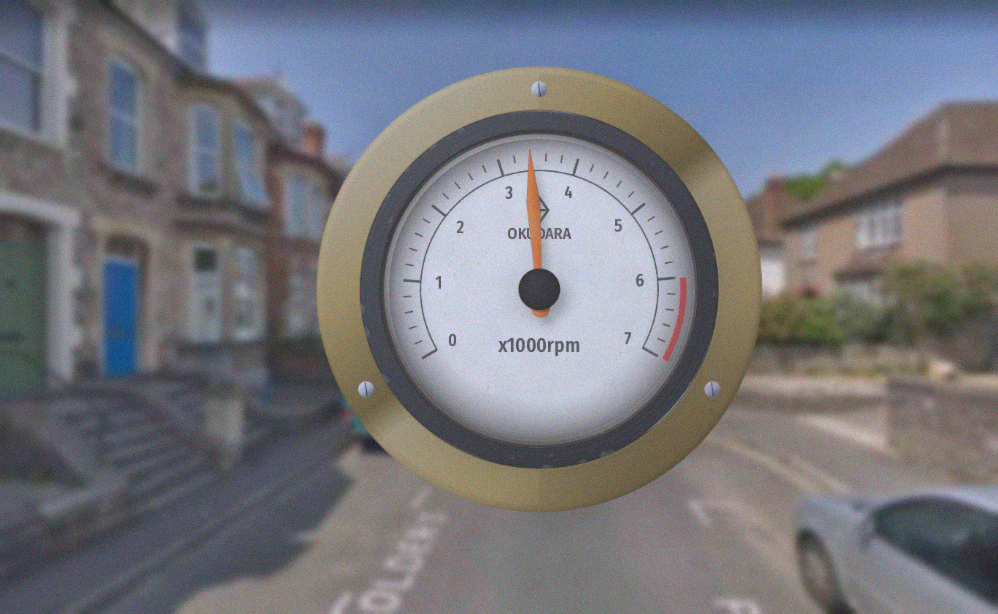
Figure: value=3400 unit=rpm
